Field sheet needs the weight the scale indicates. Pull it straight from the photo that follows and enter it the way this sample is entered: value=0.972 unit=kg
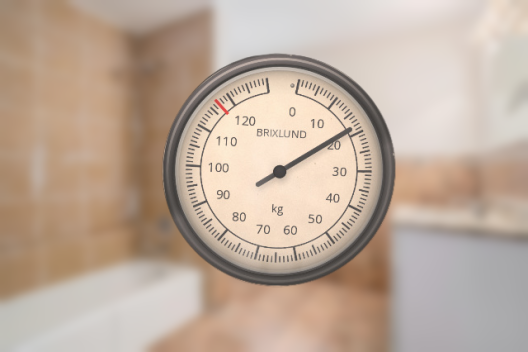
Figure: value=18 unit=kg
